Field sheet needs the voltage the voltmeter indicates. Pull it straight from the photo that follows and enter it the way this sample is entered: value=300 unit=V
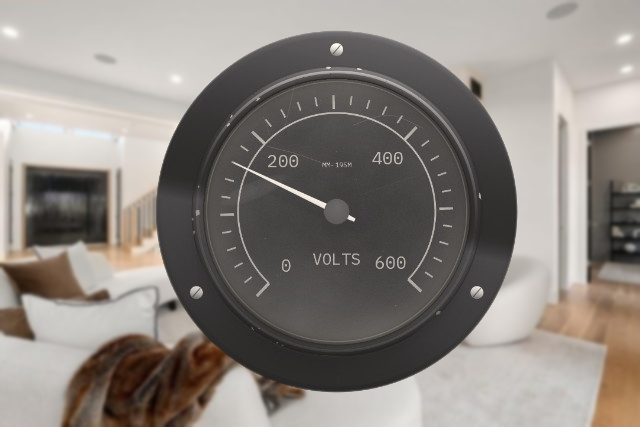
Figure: value=160 unit=V
